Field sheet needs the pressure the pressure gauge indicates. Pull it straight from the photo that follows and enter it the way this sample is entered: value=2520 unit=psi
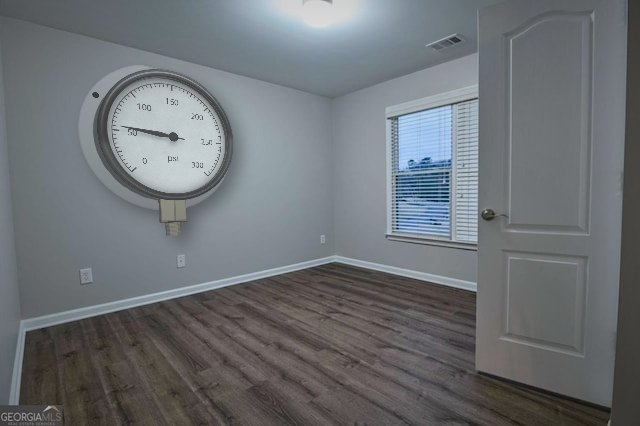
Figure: value=55 unit=psi
